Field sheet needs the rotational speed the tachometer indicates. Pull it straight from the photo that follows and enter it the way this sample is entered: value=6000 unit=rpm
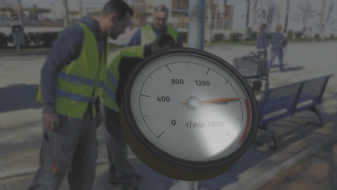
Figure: value=1600 unit=rpm
